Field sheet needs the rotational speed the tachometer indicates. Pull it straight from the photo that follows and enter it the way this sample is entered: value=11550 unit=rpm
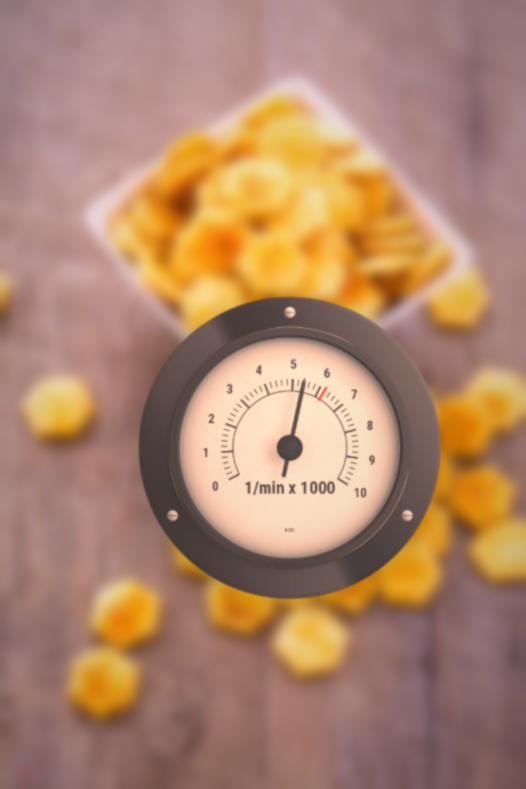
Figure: value=5400 unit=rpm
